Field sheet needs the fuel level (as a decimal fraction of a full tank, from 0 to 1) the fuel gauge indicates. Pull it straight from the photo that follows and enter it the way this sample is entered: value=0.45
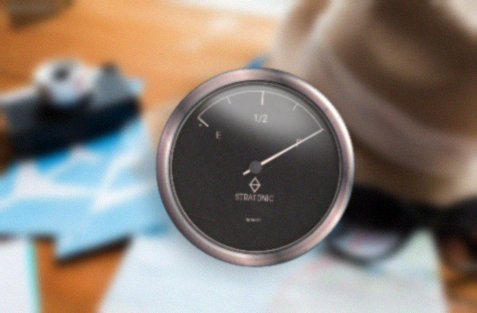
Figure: value=1
